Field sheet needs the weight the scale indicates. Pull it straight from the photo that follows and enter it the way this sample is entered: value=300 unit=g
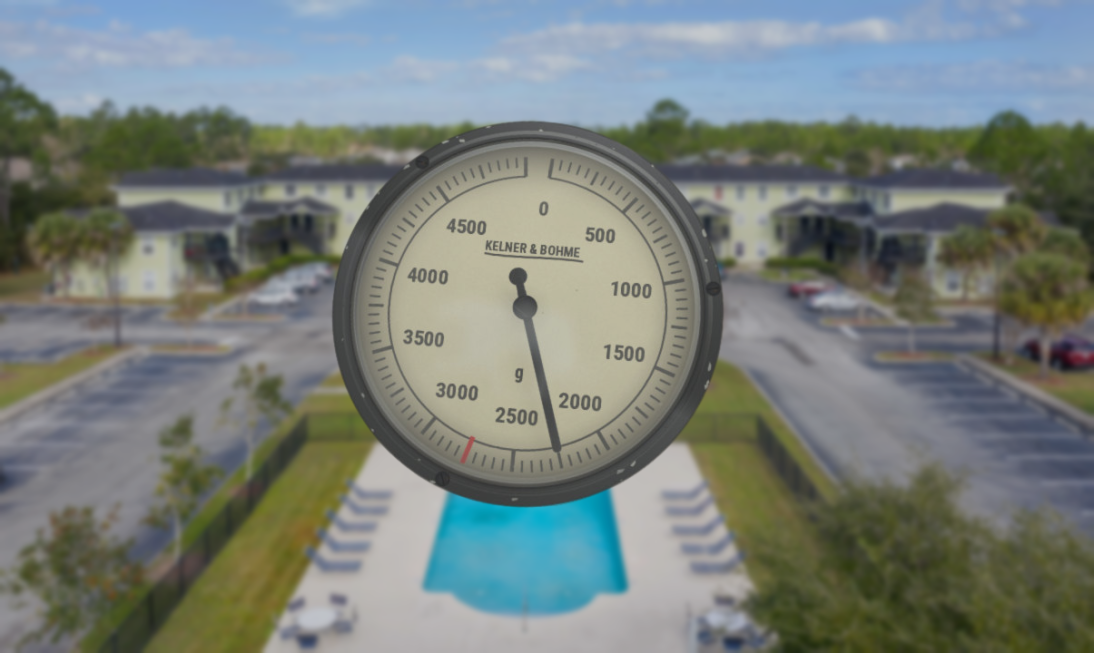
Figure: value=2250 unit=g
